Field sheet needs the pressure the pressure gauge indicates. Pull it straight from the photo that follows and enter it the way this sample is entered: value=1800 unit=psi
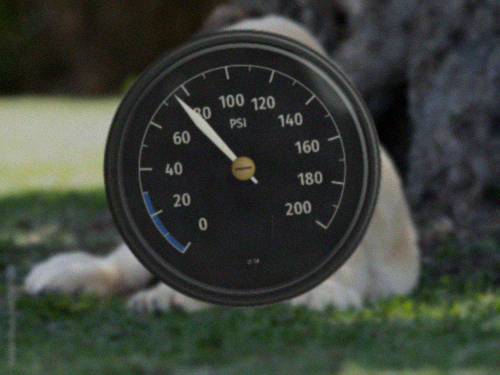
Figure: value=75 unit=psi
